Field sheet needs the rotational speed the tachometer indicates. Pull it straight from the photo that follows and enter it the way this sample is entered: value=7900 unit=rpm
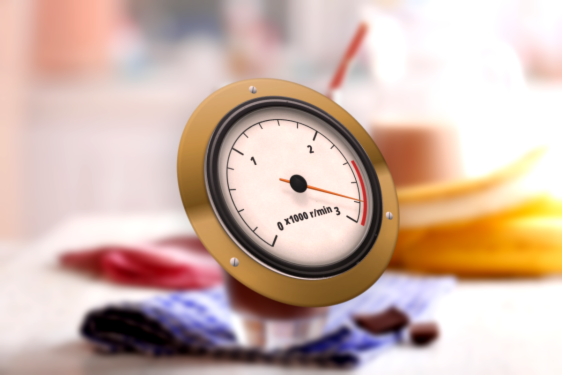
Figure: value=2800 unit=rpm
